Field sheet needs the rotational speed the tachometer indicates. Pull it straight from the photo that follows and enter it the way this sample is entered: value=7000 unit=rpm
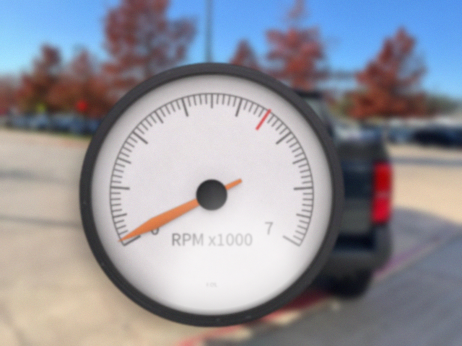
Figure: value=100 unit=rpm
